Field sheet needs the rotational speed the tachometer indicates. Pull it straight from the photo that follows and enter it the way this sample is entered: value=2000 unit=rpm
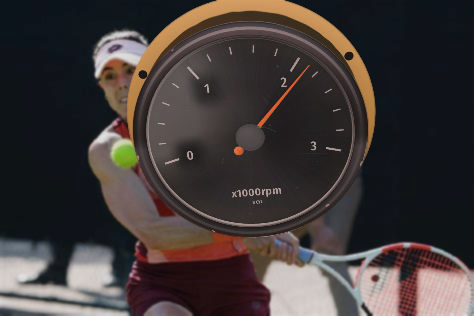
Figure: value=2100 unit=rpm
